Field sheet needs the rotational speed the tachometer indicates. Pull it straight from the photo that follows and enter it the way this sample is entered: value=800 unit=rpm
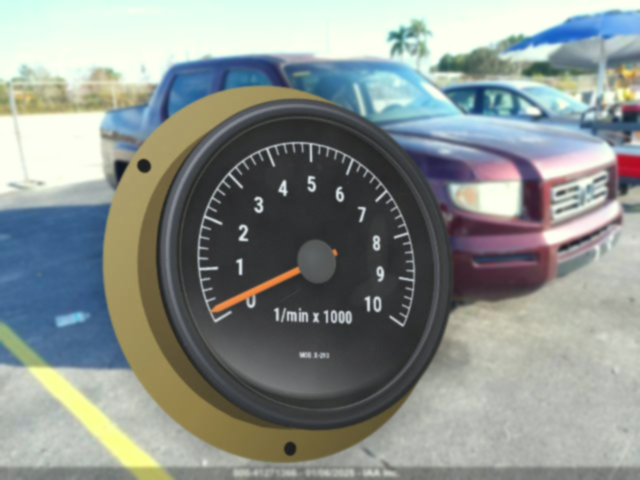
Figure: value=200 unit=rpm
